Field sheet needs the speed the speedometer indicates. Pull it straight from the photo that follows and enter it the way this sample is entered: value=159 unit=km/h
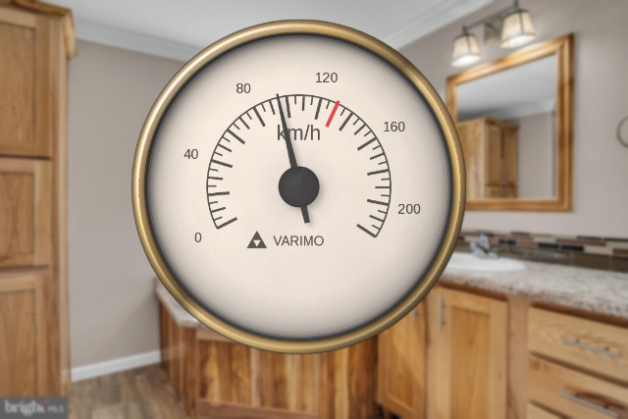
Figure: value=95 unit=km/h
